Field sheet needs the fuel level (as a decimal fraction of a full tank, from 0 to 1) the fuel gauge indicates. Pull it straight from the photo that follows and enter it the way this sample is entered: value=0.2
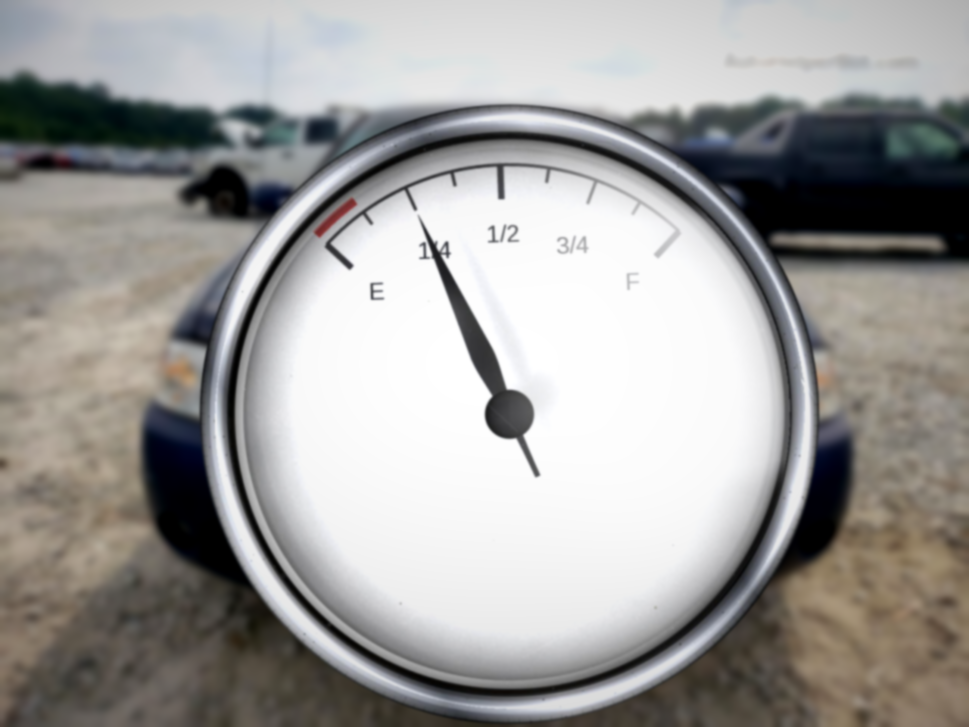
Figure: value=0.25
